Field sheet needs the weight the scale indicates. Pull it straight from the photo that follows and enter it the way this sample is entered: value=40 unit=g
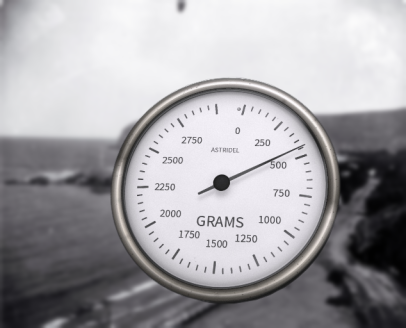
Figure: value=450 unit=g
